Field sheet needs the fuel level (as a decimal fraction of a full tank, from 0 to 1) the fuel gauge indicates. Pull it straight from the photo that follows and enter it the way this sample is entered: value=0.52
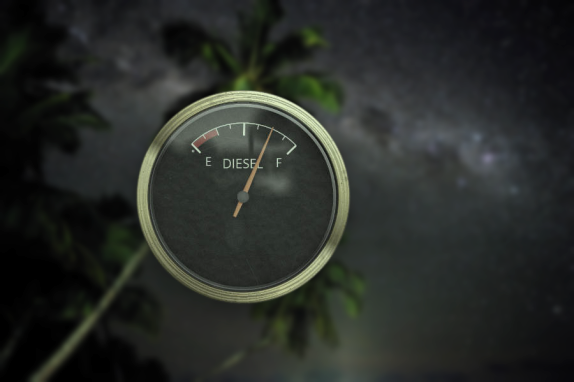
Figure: value=0.75
